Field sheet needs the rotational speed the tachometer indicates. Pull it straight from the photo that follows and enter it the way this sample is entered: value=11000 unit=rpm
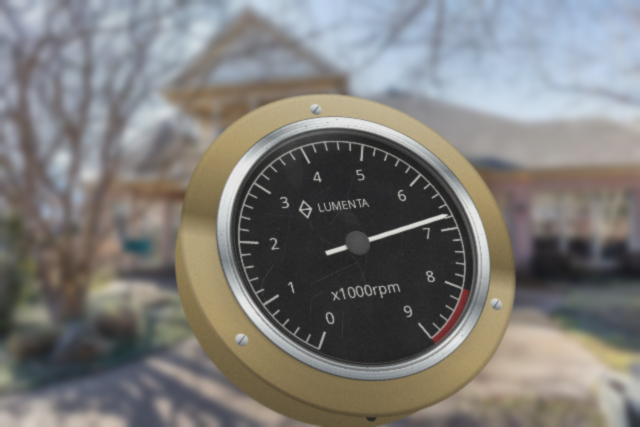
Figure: value=6800 unit=rpm
